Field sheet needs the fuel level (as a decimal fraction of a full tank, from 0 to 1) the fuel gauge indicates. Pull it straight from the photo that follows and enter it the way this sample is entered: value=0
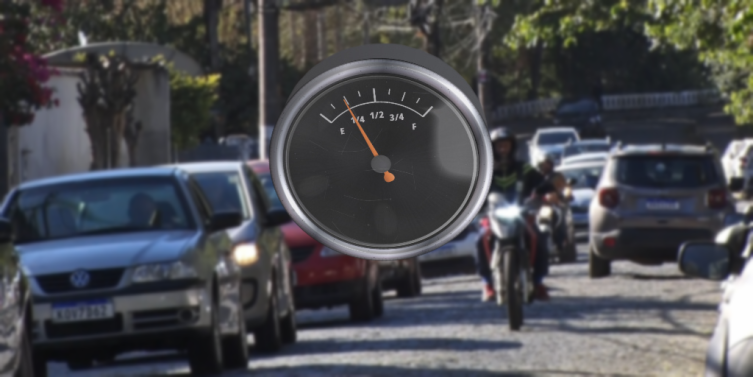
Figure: value=0.25
